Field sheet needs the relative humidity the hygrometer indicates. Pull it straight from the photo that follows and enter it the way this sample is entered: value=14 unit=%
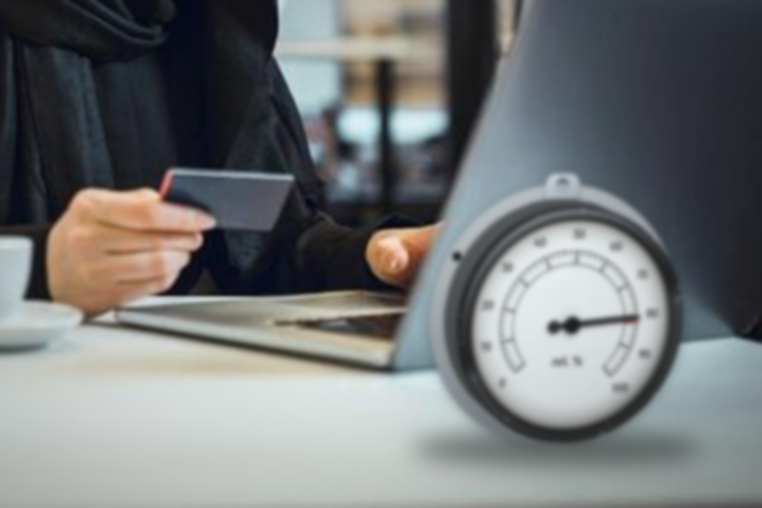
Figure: value=80 unit=%
